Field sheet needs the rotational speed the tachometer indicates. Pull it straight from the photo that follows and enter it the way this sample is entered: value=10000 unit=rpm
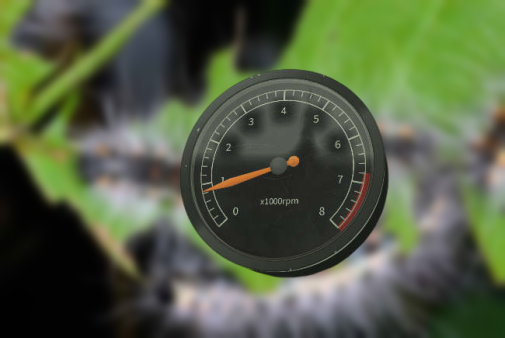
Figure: value=800 unit=rpm
